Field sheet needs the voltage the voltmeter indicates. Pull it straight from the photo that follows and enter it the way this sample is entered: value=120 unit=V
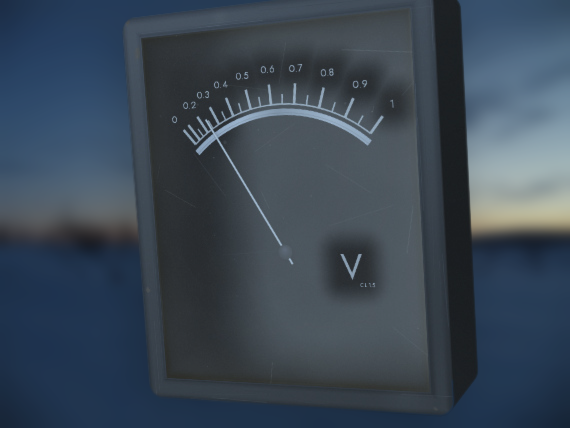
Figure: value=0.25 unit=V
